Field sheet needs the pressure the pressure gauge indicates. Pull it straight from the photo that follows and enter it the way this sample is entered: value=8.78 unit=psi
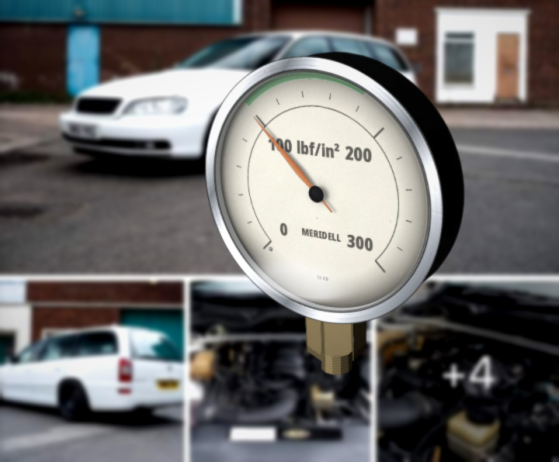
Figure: value=100 unit=psi
